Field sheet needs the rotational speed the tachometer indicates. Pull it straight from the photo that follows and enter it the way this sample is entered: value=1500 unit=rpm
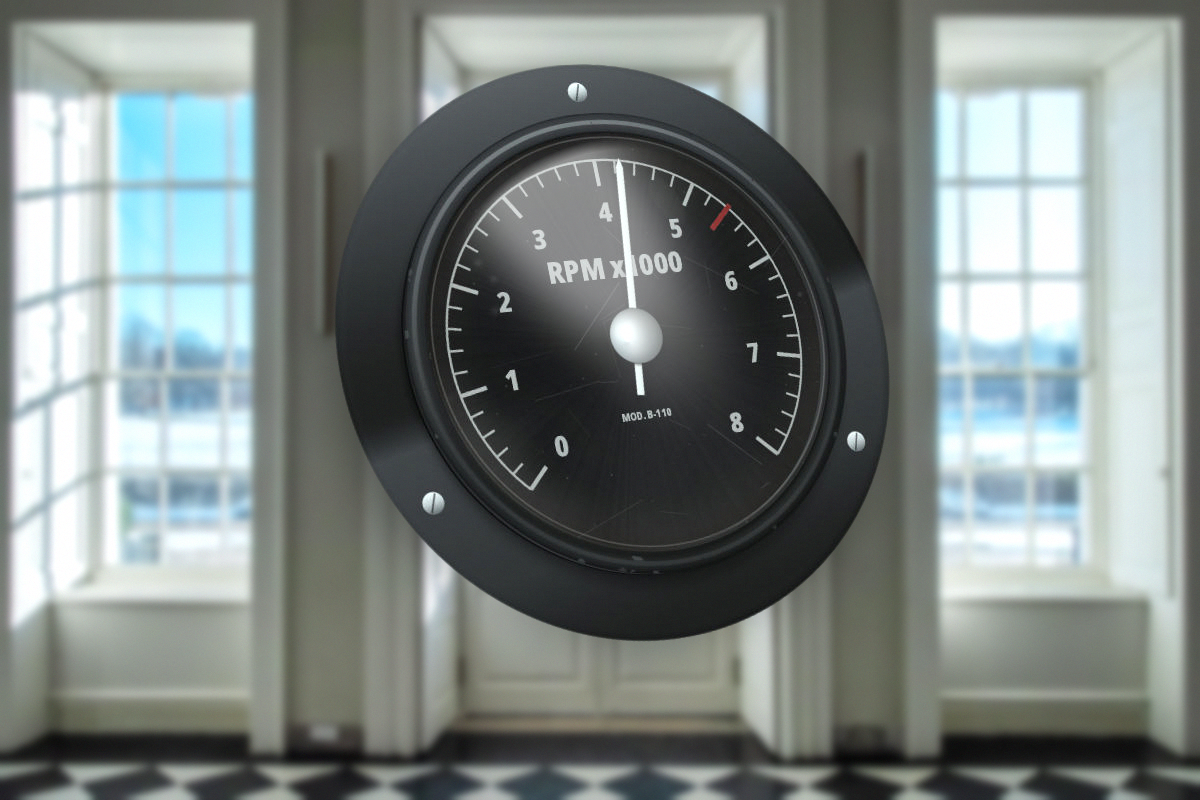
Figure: value=4200 unit=rpm
